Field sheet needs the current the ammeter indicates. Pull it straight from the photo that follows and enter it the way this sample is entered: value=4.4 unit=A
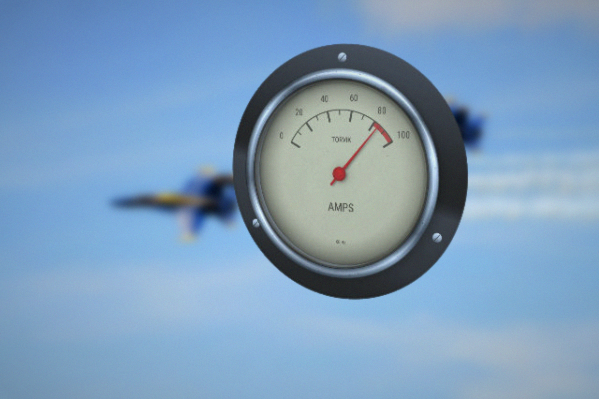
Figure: value=85 unit=A
